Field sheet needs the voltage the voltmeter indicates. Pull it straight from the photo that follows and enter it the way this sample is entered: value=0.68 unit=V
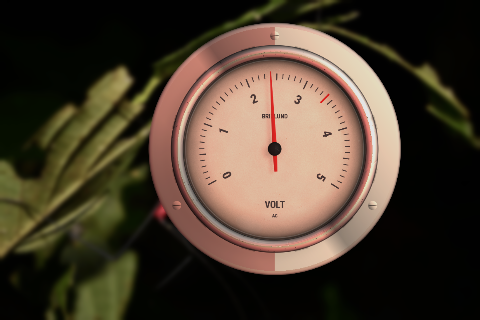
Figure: value=2.4 unit=V
